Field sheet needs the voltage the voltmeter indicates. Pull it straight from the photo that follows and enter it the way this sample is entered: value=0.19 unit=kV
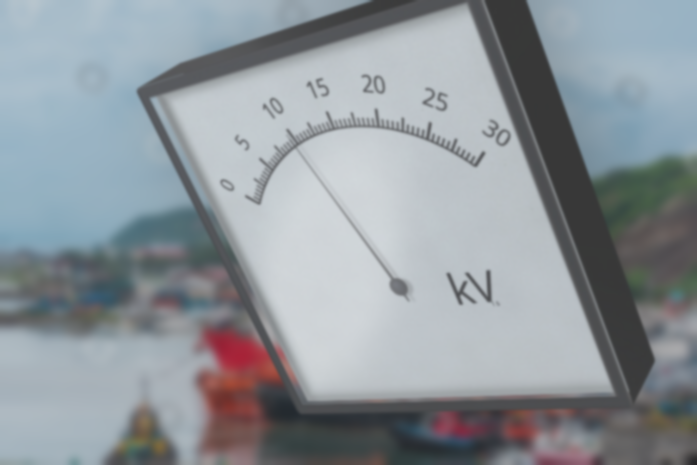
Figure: value=10 unit=kV
